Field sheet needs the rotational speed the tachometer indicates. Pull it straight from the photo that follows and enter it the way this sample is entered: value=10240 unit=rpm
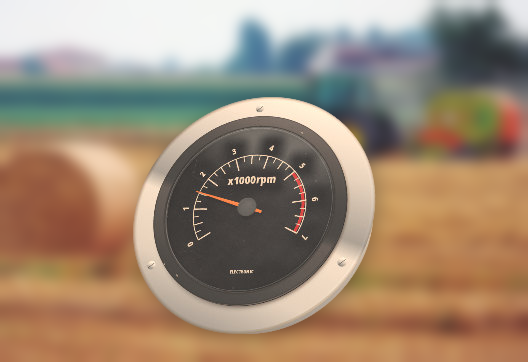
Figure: value=1500 unit=rpm
